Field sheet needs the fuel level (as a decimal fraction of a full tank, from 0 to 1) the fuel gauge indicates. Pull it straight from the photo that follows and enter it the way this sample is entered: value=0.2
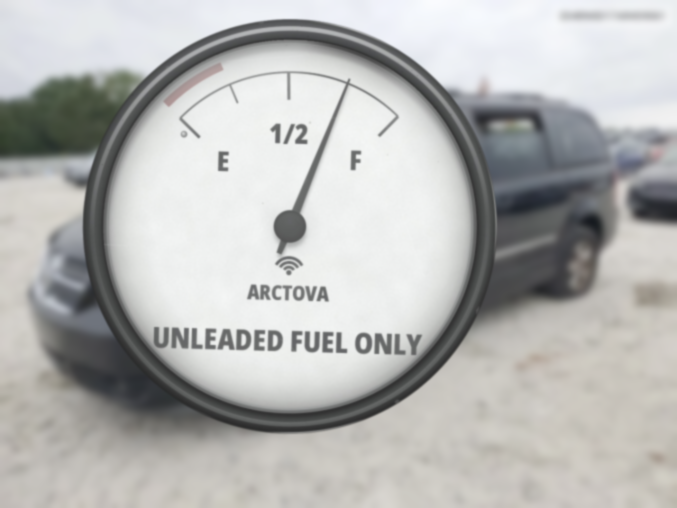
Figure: value=0.75
